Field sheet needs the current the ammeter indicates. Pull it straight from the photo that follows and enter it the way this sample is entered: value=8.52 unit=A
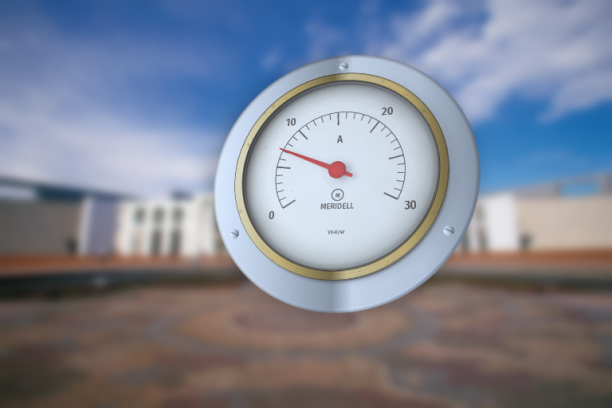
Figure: value=7 unit=A
